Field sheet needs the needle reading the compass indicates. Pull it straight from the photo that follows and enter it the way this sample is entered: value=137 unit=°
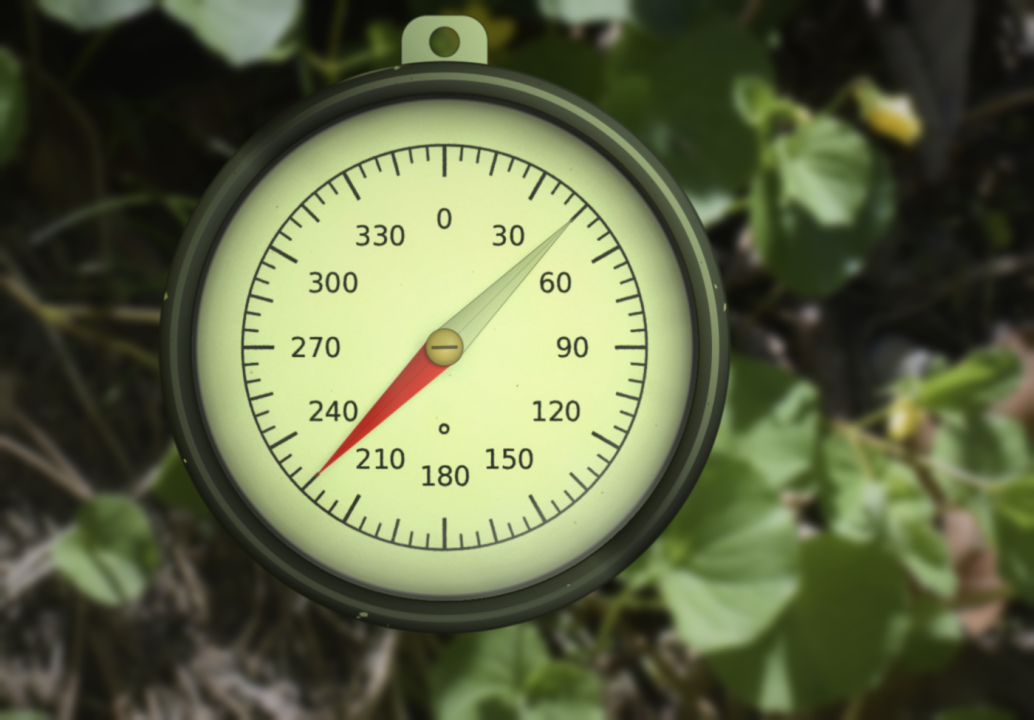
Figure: value=225 unit=°
